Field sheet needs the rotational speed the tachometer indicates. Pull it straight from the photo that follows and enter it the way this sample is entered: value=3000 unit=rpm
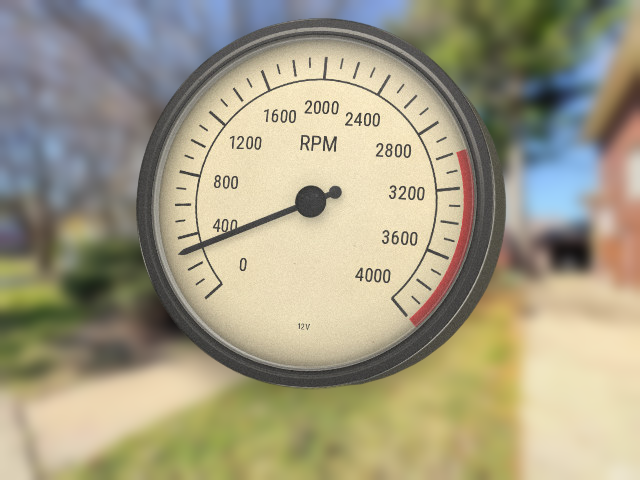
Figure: value=300 unit=rpm
